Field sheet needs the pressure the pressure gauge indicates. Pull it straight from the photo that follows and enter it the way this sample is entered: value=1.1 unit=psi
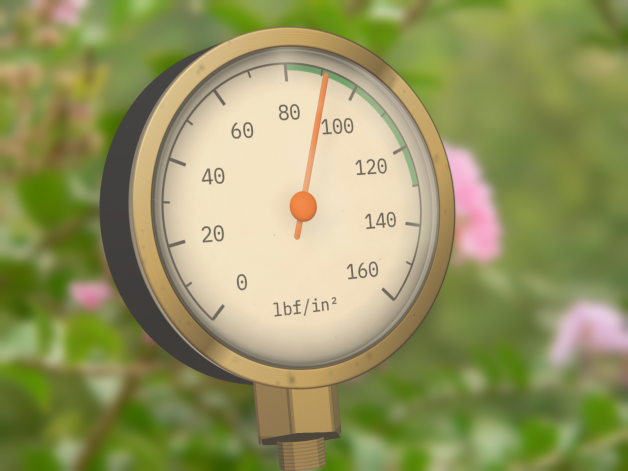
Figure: value=90 unit=psi
